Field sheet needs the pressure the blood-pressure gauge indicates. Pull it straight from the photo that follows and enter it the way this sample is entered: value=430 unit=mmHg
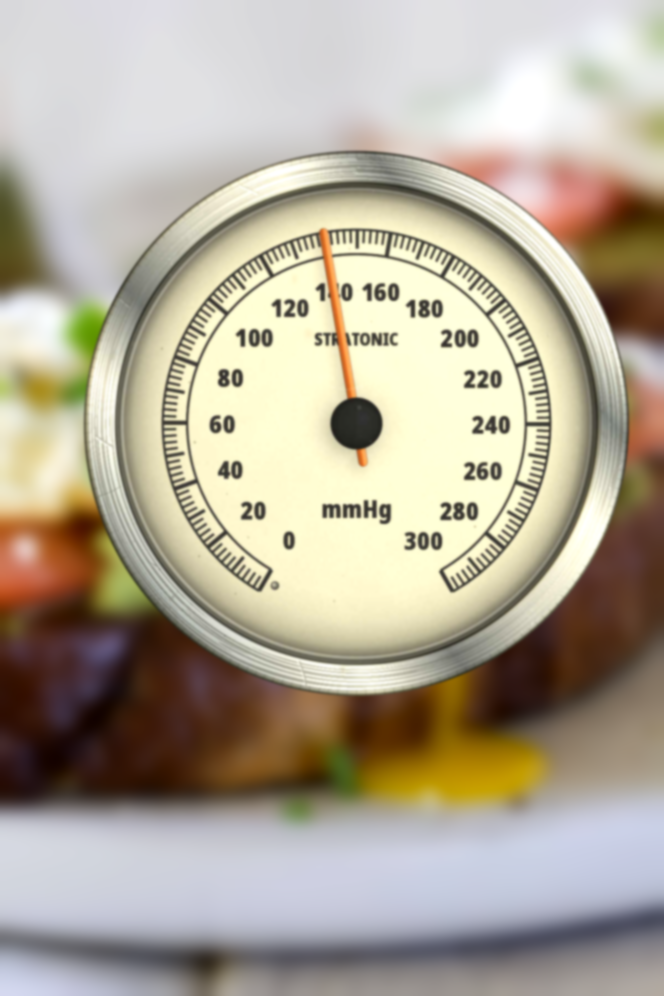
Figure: value=140 unit=mmHg
